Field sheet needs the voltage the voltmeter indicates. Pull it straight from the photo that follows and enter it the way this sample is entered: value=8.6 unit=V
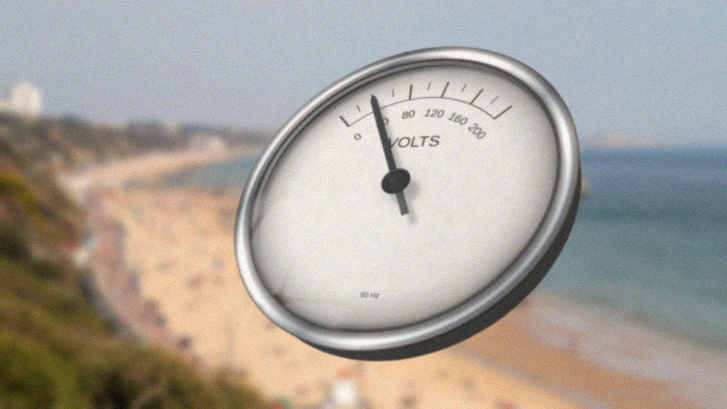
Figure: value=40 unit=V
